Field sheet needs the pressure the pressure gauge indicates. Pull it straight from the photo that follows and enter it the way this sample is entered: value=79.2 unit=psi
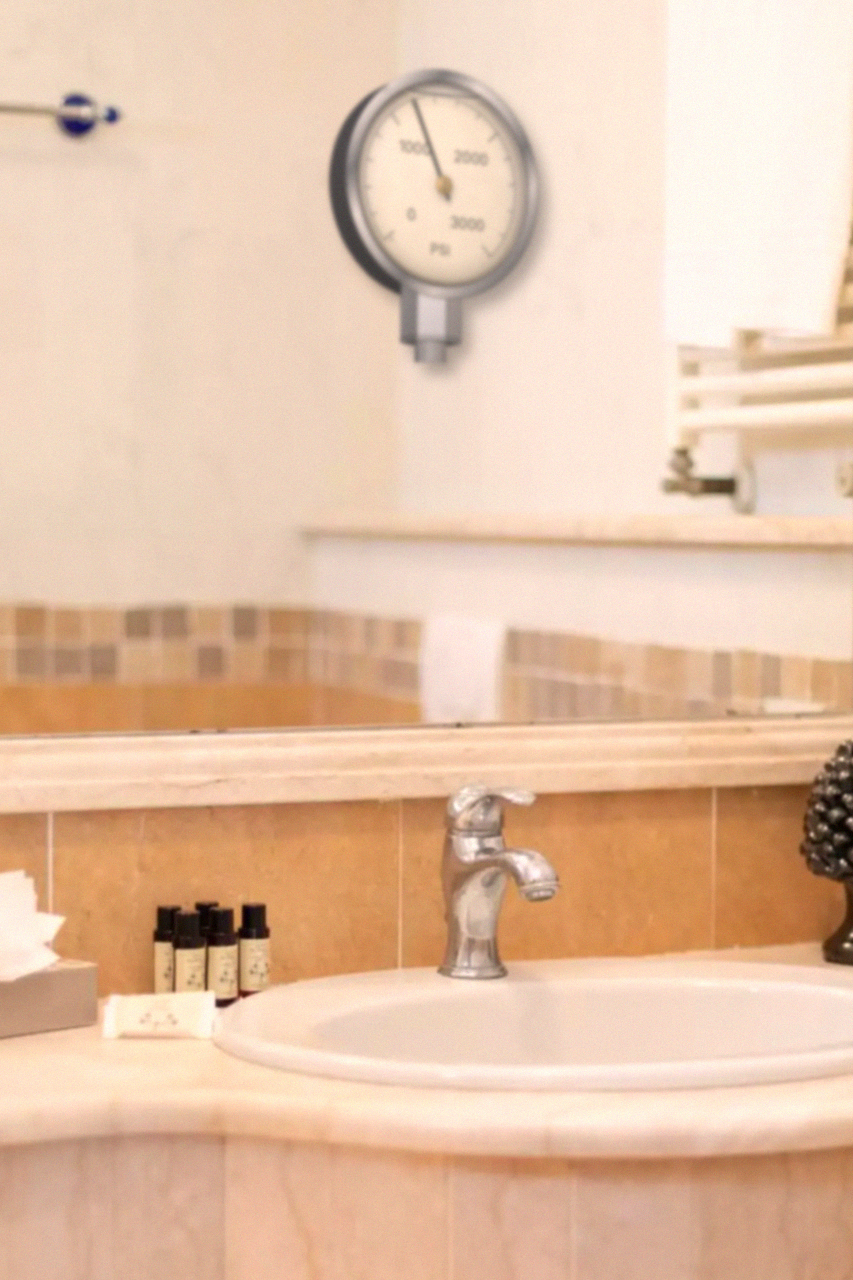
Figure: value=1200 unit=psi
